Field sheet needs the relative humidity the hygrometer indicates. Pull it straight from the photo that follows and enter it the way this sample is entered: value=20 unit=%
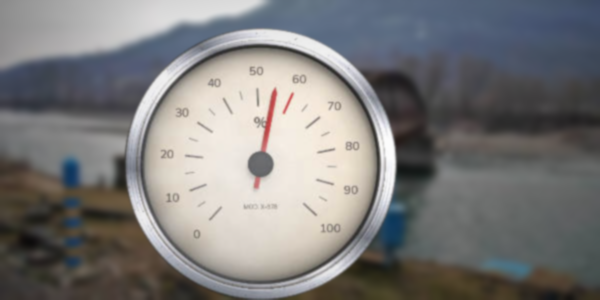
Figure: value=55 unit=%
